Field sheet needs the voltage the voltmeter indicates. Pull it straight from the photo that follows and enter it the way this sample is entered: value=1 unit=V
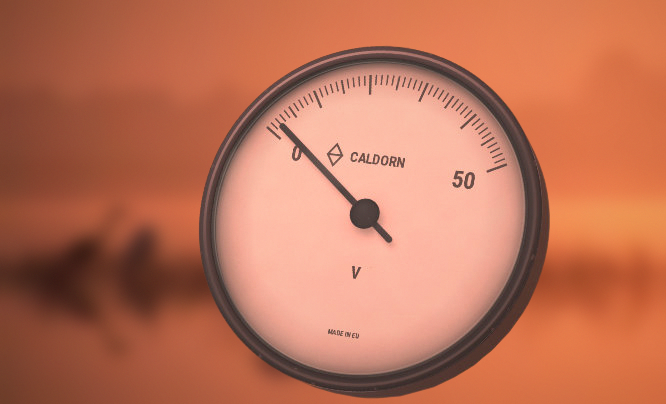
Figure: value=2 unit=V
